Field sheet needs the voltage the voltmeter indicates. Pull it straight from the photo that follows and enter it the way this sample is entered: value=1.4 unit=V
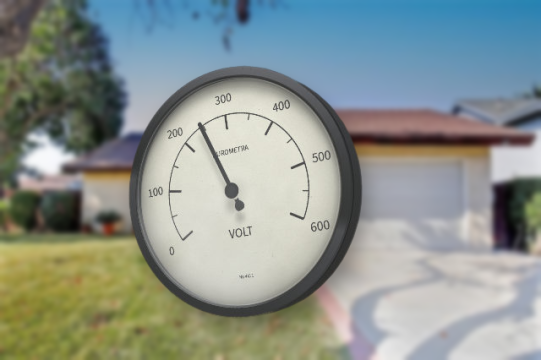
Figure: value=250 unit=V
